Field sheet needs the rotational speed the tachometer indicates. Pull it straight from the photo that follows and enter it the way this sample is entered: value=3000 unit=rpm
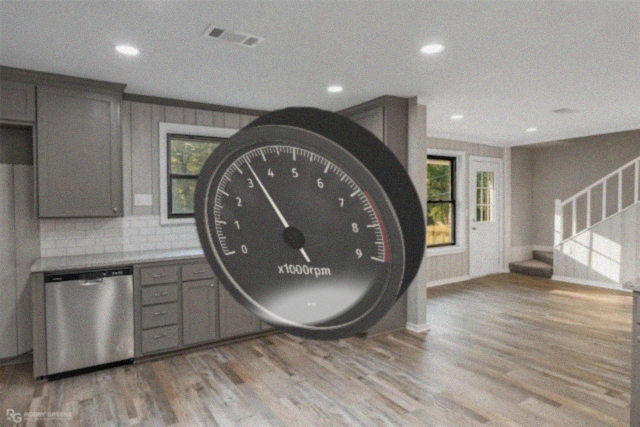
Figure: value=3500 unit=rpm
